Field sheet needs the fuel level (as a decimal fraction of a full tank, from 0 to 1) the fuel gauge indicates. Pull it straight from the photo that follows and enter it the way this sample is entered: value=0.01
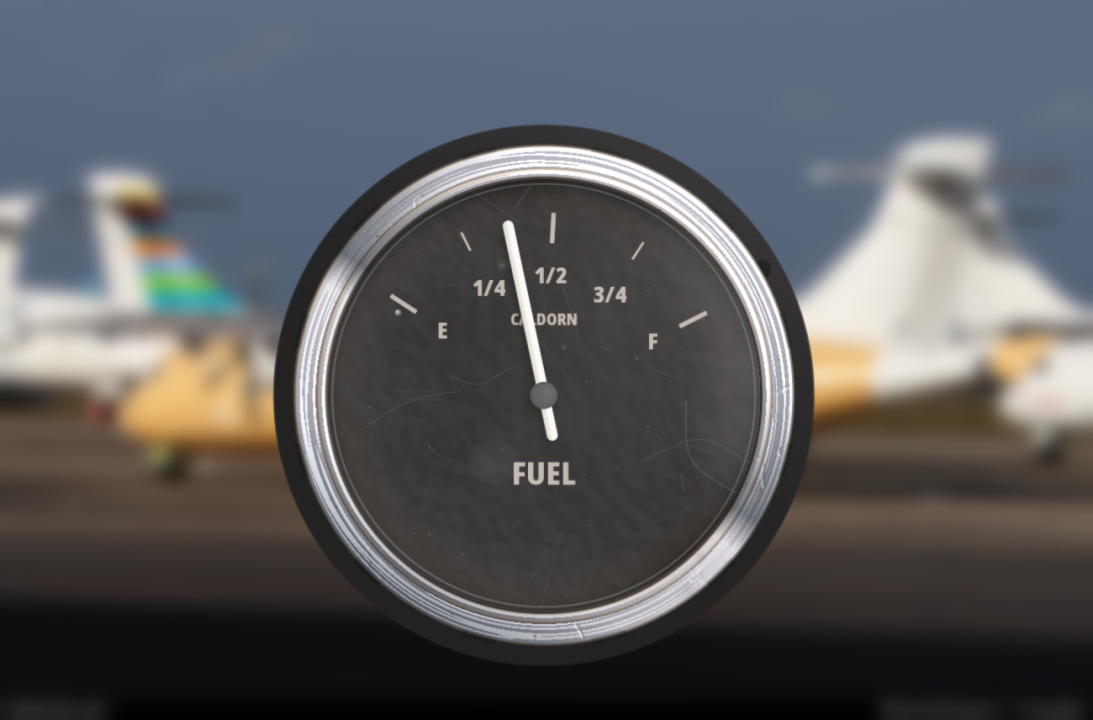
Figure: value=0.375
